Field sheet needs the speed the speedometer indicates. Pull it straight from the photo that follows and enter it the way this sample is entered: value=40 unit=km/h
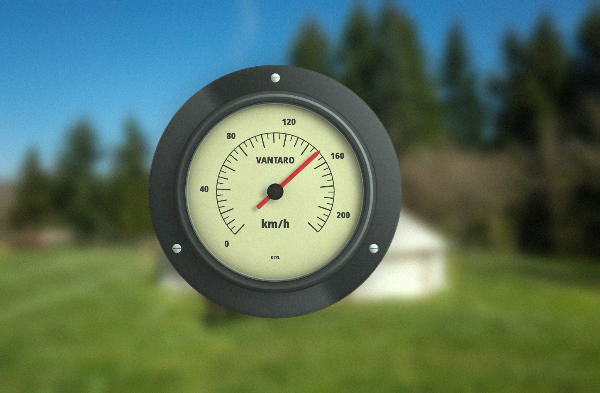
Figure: value=150 unit=km/h
